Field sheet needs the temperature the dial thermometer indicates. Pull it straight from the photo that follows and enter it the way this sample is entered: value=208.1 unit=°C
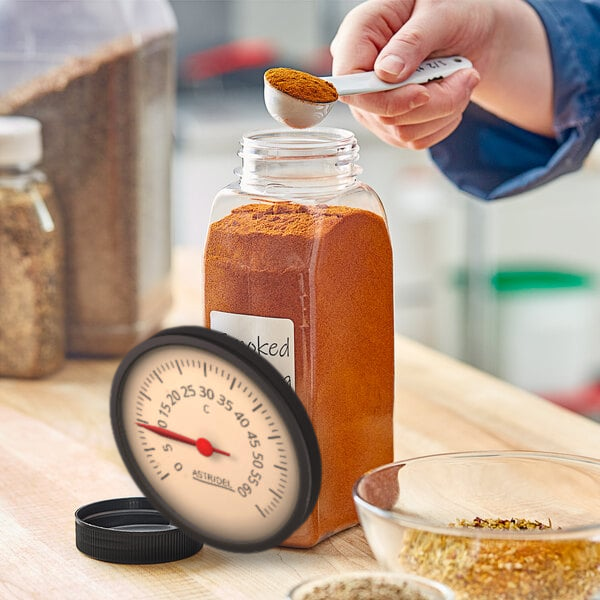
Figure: value=10 unit=°C
